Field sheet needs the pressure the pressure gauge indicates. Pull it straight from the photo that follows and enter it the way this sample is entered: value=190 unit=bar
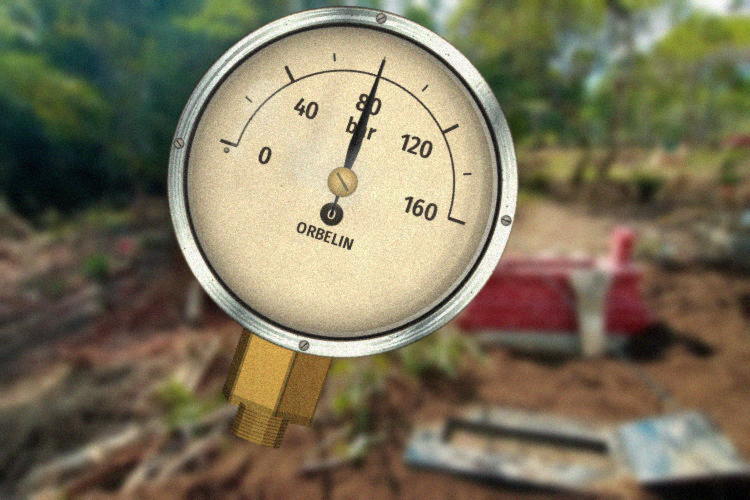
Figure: value=80 unit=bar
